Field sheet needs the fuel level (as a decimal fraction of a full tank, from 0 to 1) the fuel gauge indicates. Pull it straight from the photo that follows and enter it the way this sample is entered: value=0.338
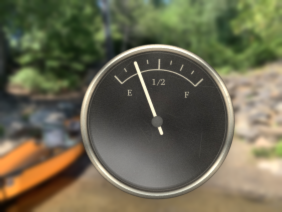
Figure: value=0.25
